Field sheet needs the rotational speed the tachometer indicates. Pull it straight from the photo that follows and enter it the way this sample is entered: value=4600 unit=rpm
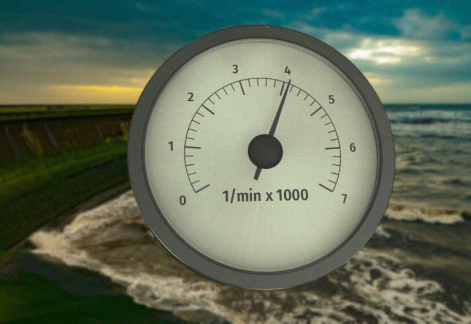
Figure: value=4100 unit=rpm
